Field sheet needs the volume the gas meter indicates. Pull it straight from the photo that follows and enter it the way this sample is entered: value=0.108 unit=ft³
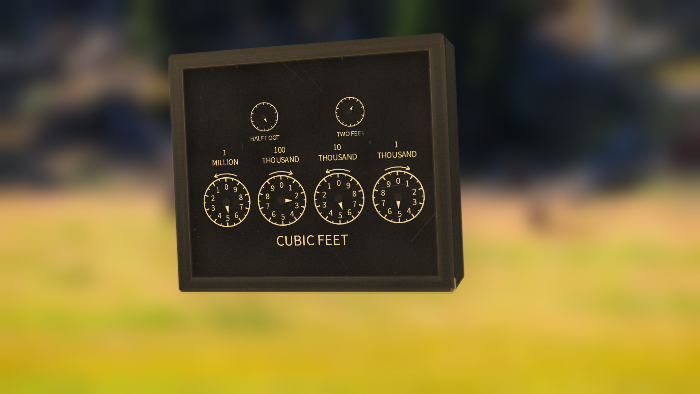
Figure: value=525500 unit=ft³
